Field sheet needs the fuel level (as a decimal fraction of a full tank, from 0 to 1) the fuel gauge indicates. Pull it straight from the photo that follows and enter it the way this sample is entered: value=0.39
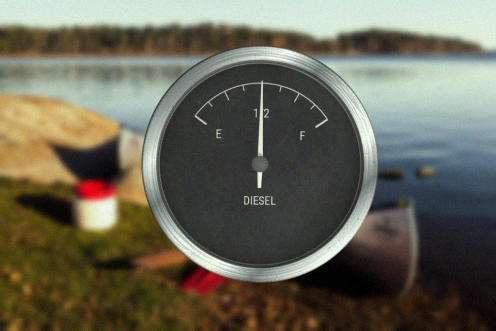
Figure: value=0.5
